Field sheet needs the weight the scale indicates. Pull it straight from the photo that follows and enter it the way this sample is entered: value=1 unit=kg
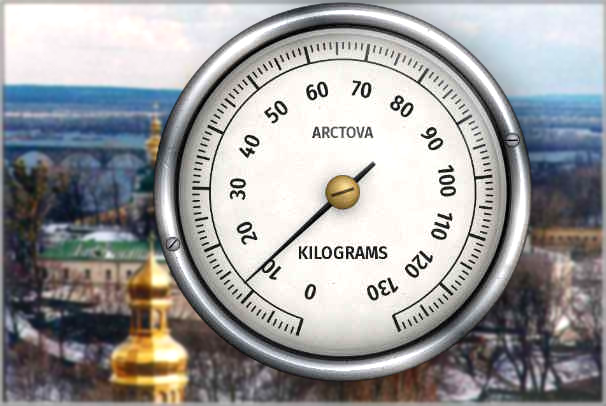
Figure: value=12 unit=kg
